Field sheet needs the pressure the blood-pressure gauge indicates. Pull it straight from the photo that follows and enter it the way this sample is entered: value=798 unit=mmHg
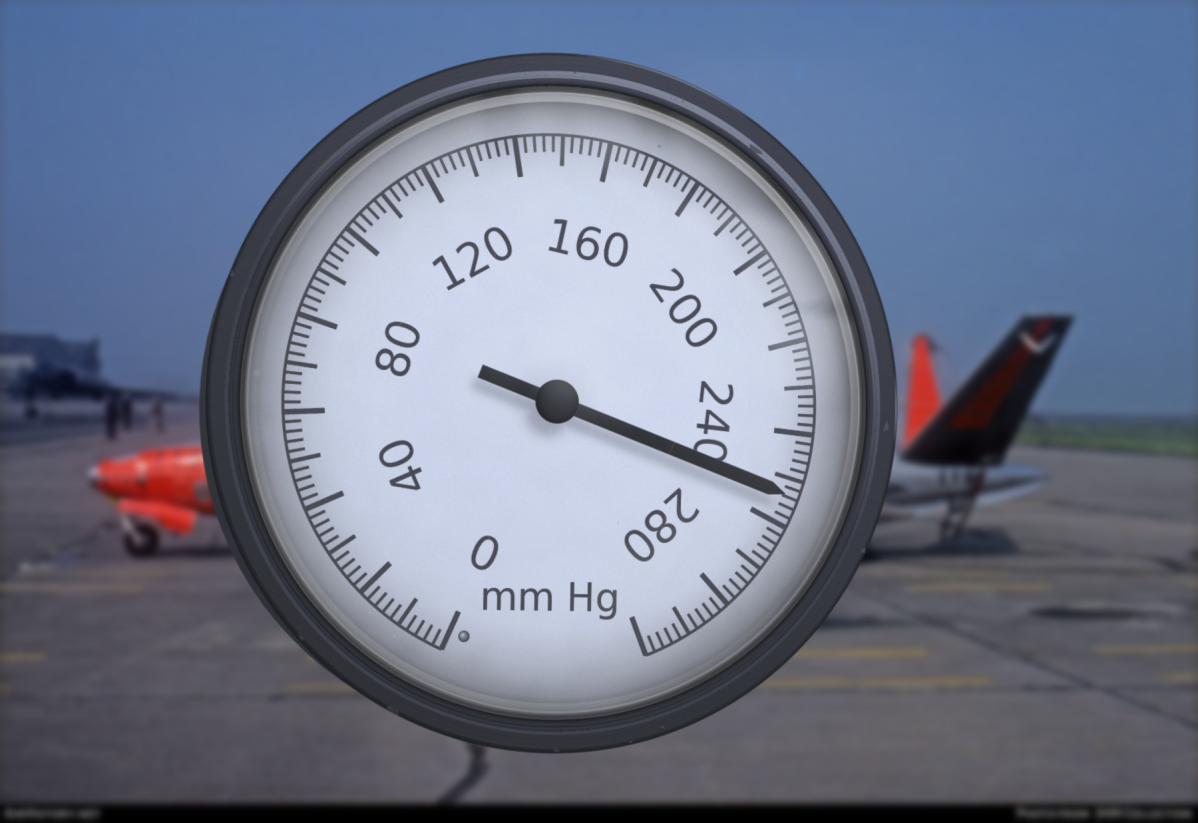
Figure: value=254 unit=mmHg
